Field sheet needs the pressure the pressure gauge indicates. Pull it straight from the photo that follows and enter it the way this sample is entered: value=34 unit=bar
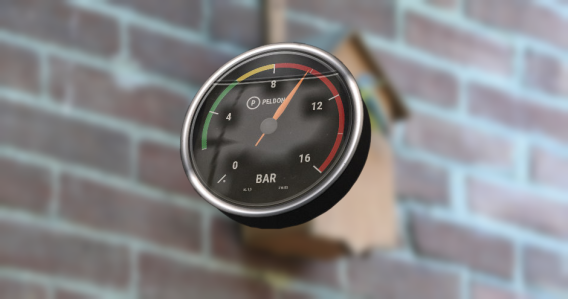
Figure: value=10 unit=bar
